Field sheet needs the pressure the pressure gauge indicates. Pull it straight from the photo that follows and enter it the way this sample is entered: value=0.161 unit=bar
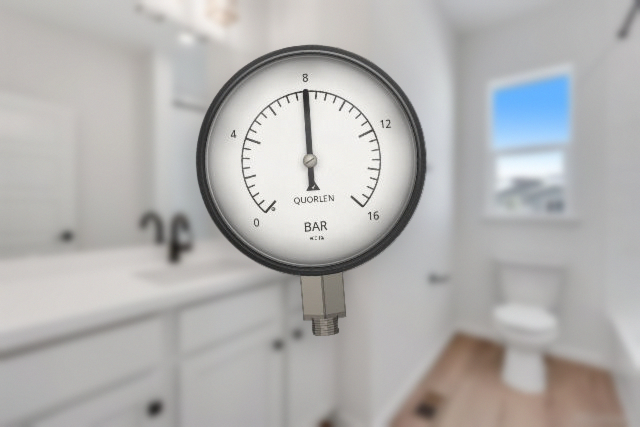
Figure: value=8 unit=bar
